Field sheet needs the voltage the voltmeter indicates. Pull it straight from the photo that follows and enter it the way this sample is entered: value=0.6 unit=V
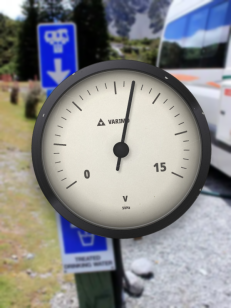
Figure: value=8.5 unit=V
